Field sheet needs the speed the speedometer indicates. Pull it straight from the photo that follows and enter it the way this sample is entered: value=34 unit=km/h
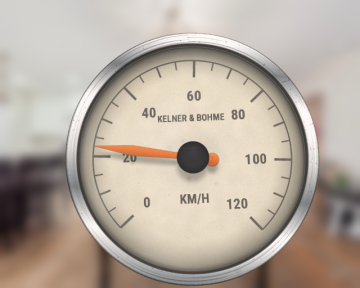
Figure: value=22.5 unit=km/h
